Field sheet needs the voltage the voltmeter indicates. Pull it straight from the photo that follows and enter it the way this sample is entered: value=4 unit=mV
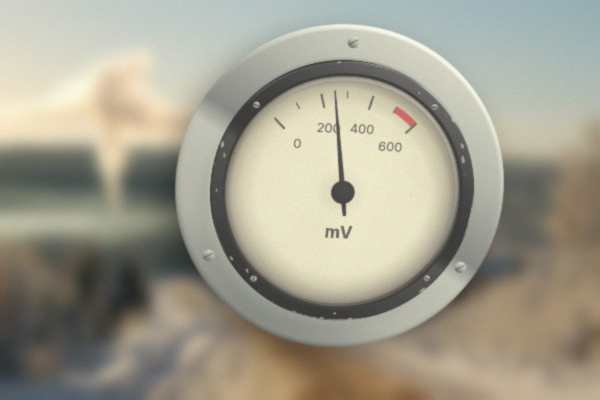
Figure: value=250 unit=mV
